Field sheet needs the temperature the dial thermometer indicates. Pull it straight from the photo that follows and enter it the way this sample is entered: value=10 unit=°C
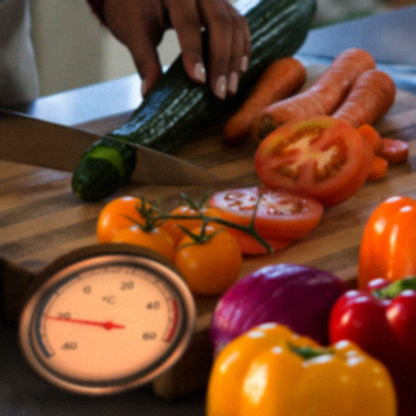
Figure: value=-20 unit=°C
